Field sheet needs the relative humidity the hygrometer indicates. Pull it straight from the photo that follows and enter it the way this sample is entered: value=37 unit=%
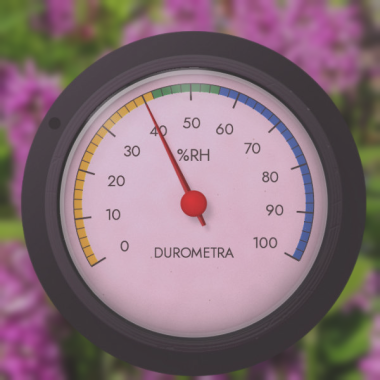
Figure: value=40 unit=%
